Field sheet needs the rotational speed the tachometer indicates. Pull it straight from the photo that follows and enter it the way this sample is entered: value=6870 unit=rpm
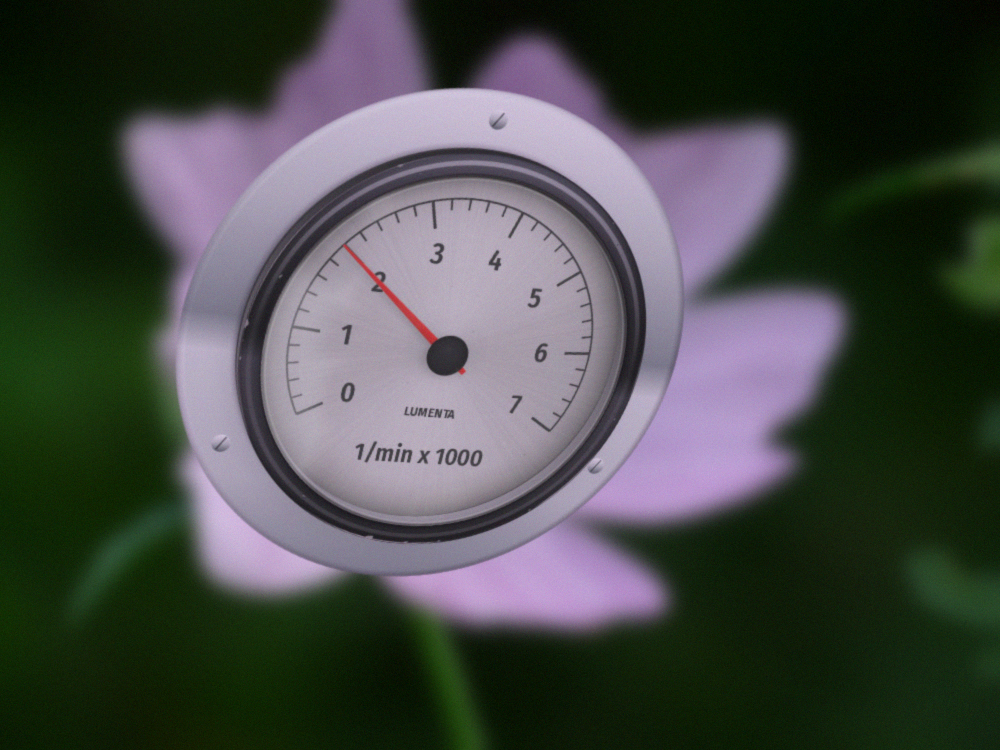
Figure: value=2000 unit=rpm
